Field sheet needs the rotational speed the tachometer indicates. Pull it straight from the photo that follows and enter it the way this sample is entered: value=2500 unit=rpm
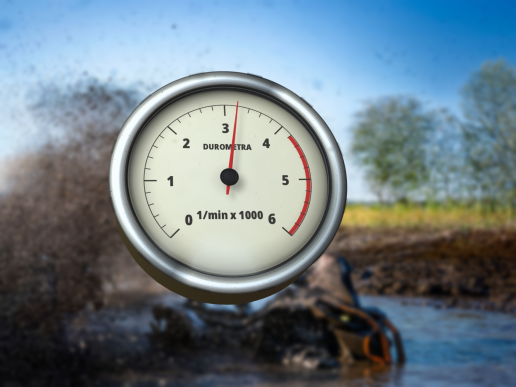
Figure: value=3200 unit=rpm
